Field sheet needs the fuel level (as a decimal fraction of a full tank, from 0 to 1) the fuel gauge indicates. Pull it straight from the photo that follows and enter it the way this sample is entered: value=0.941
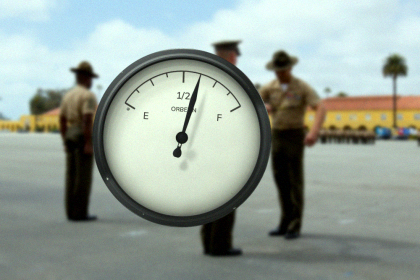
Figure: value=0.625
